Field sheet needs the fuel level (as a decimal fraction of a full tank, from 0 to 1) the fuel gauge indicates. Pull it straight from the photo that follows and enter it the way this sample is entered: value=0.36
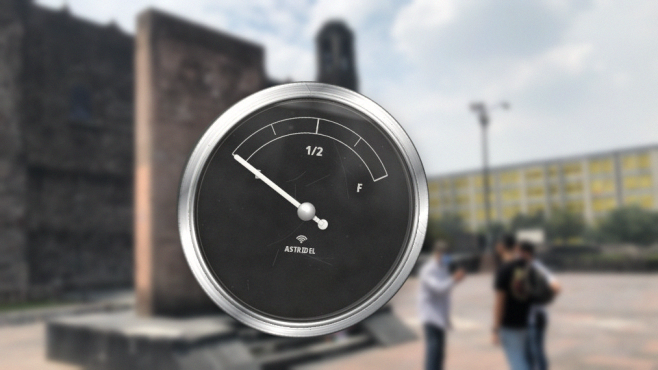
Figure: value=0
